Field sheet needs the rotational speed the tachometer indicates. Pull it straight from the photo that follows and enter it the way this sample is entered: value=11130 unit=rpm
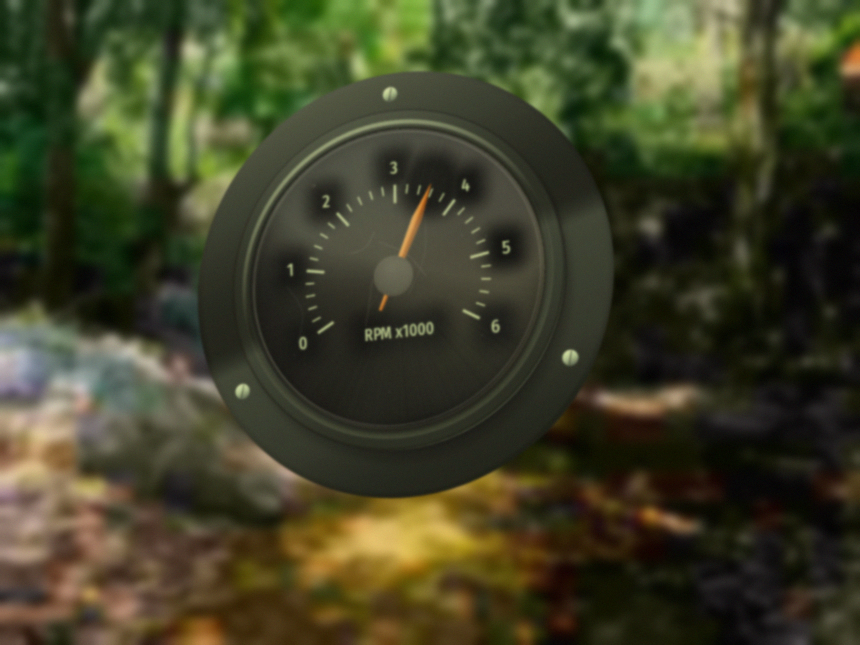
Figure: value=3600 unit=rpm
